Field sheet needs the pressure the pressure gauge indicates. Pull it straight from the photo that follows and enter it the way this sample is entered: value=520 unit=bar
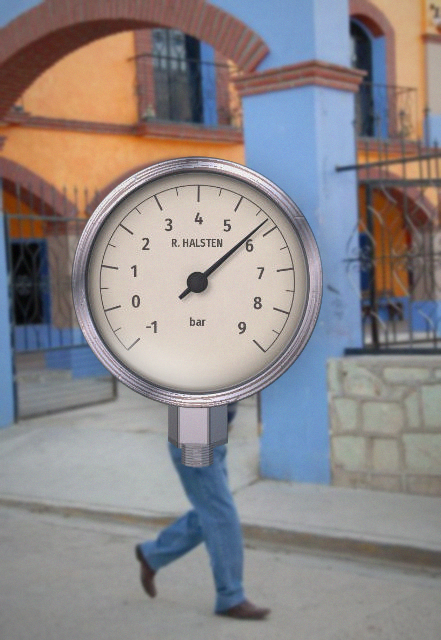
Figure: value=5.75 unit=bar
